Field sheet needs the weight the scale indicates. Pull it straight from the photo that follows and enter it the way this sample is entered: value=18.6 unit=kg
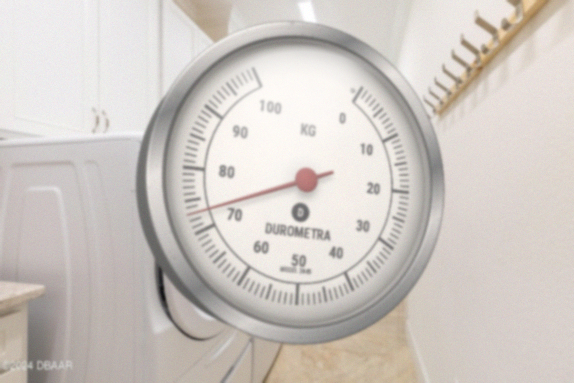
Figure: value=73 unit=kg
